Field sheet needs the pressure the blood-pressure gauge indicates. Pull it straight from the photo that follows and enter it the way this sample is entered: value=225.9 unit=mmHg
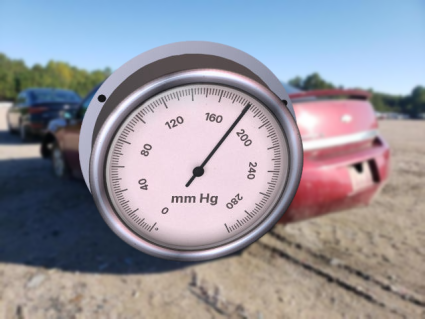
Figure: value=180 unit=mmHg
